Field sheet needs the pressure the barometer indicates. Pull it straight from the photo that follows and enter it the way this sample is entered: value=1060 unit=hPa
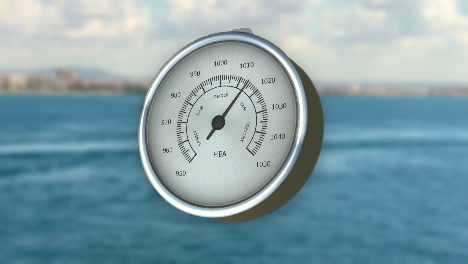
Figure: value=1015 unit=hPa
